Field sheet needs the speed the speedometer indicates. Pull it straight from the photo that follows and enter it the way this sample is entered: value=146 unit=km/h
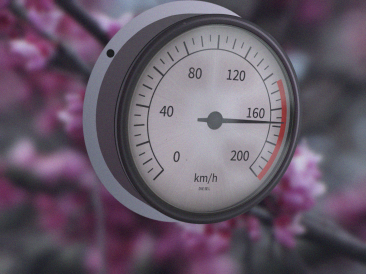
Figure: value=167.5 unit=km/h
